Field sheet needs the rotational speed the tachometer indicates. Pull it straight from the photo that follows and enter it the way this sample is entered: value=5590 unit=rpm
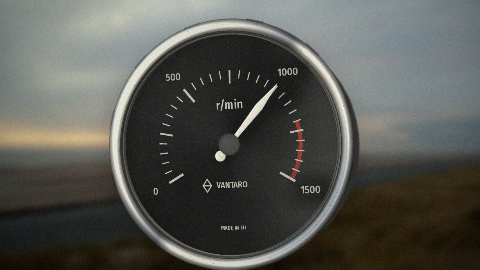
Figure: value=1000 unit=rpm
